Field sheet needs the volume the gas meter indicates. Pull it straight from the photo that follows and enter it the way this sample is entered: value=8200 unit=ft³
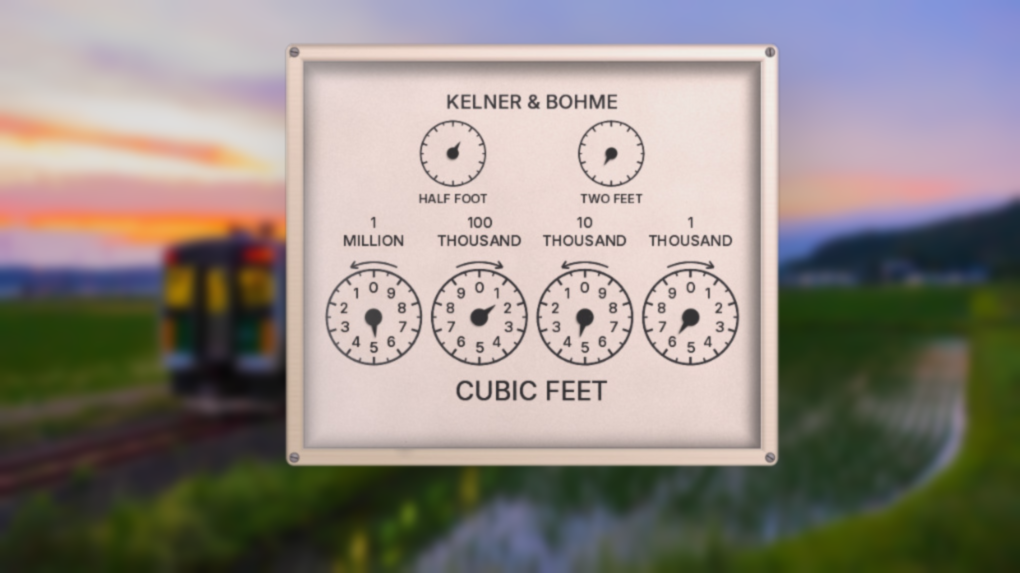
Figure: value=514600 unit=ft³
